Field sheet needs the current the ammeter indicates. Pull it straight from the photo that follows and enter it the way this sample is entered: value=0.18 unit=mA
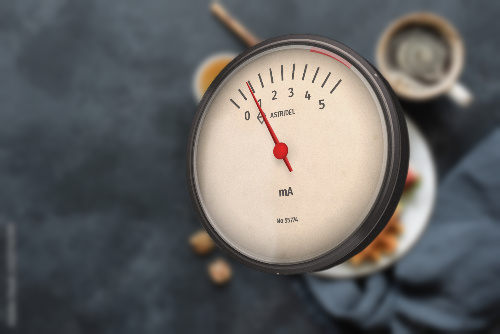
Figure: value=1 unit=mA
